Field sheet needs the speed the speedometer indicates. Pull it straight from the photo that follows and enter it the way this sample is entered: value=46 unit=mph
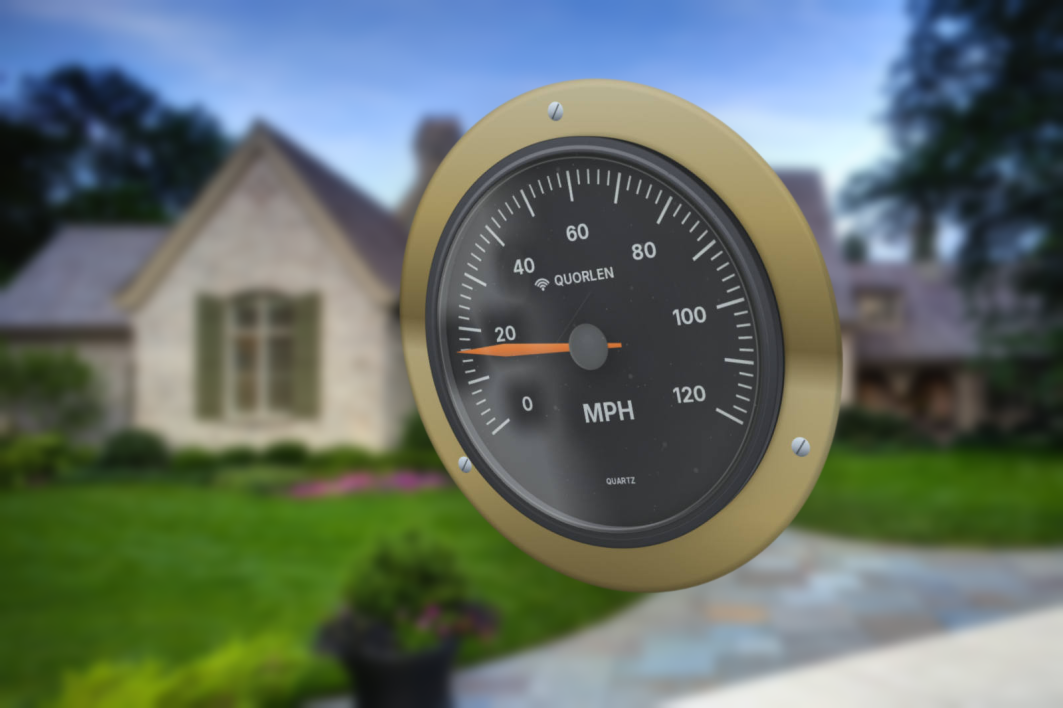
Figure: value=16 unit=mph
